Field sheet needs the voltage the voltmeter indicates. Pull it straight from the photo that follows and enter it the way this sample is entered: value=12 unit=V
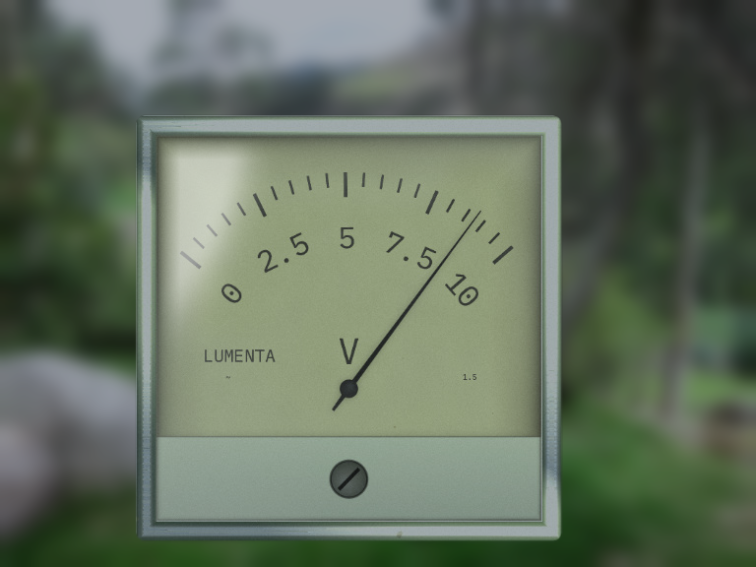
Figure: value=8.75 unit=V
